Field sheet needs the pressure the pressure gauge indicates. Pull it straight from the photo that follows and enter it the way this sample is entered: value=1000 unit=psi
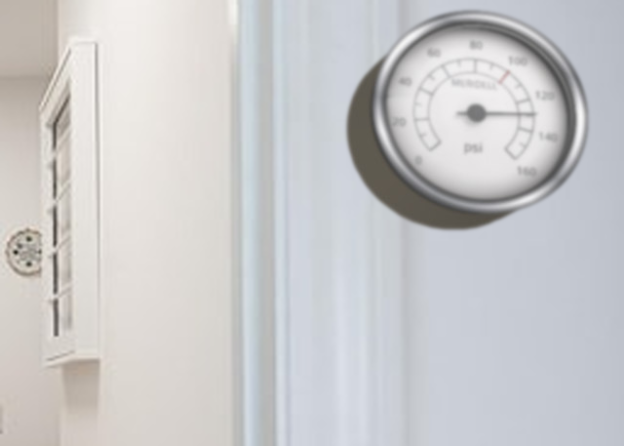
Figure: value=130 unit=psi
